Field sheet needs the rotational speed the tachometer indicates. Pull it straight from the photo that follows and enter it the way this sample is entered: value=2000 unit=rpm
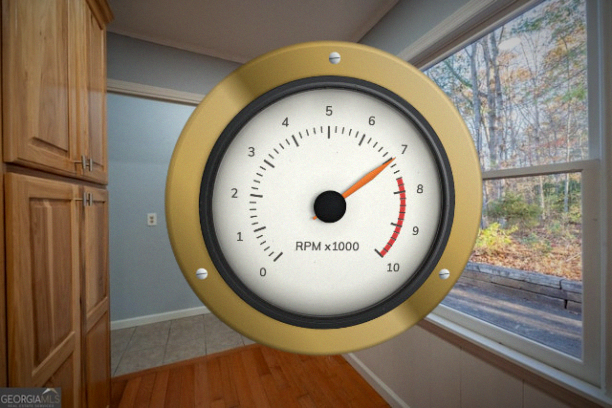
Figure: value=7000 unit=rpm
